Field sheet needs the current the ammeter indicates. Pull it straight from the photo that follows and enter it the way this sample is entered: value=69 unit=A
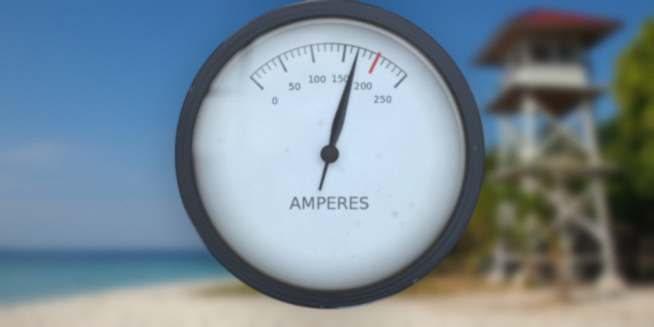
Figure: value=170 unit=A
